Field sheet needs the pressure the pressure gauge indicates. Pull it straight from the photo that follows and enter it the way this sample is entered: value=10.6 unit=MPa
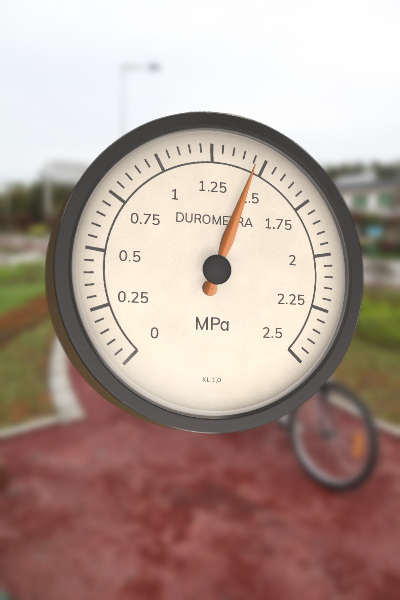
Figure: value=1.45 unit=MPa
